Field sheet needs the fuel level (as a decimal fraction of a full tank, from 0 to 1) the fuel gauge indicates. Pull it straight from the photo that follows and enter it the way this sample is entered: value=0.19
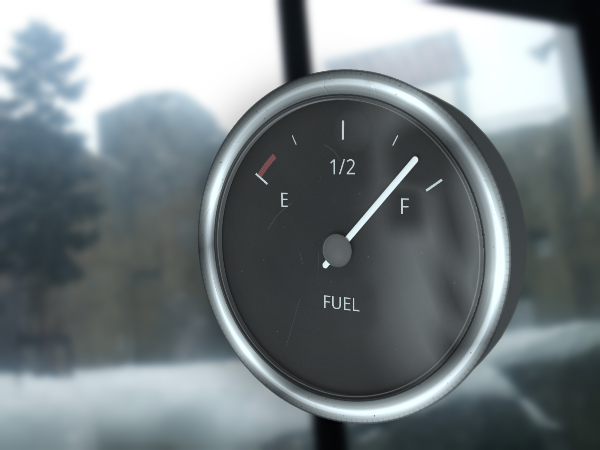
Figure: value=0.875
